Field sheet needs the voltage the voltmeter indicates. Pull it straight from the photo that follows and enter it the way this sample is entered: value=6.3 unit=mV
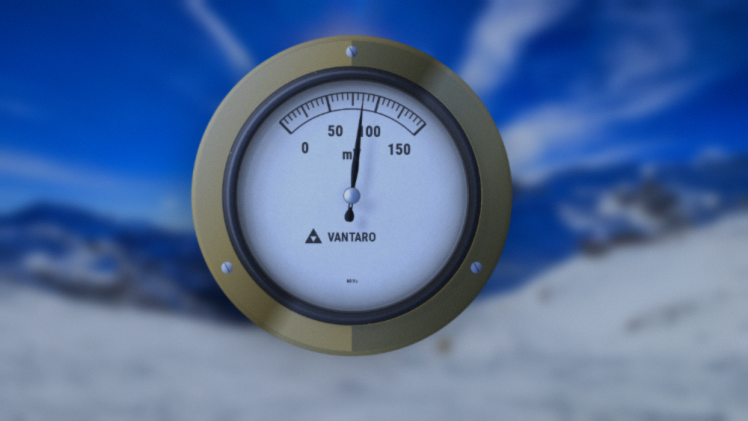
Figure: value=85 unit=mV
